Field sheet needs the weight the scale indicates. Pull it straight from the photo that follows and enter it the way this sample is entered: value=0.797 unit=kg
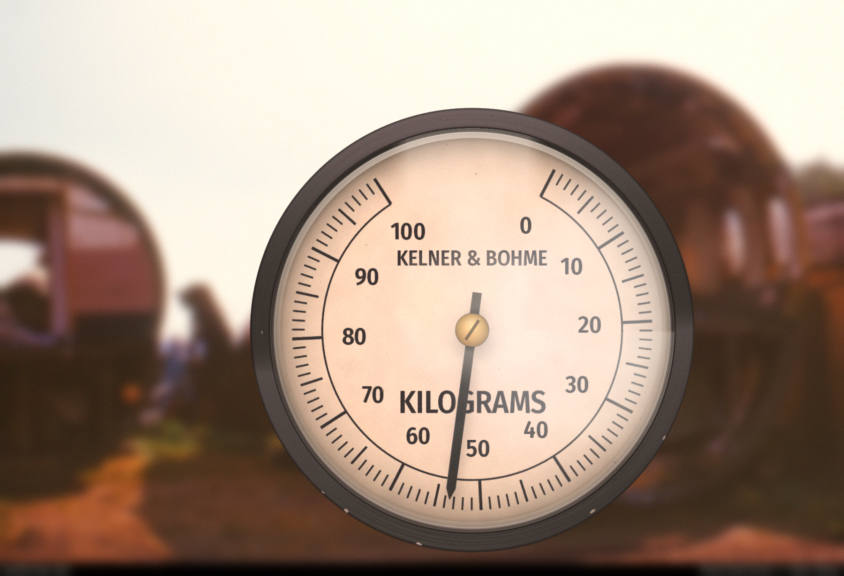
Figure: value=53.5 unit=kg
